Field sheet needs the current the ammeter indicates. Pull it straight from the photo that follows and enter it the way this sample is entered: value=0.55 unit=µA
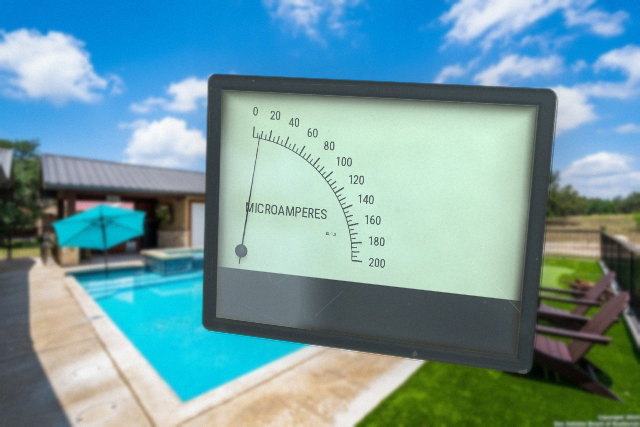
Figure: value=10 unit=µA
